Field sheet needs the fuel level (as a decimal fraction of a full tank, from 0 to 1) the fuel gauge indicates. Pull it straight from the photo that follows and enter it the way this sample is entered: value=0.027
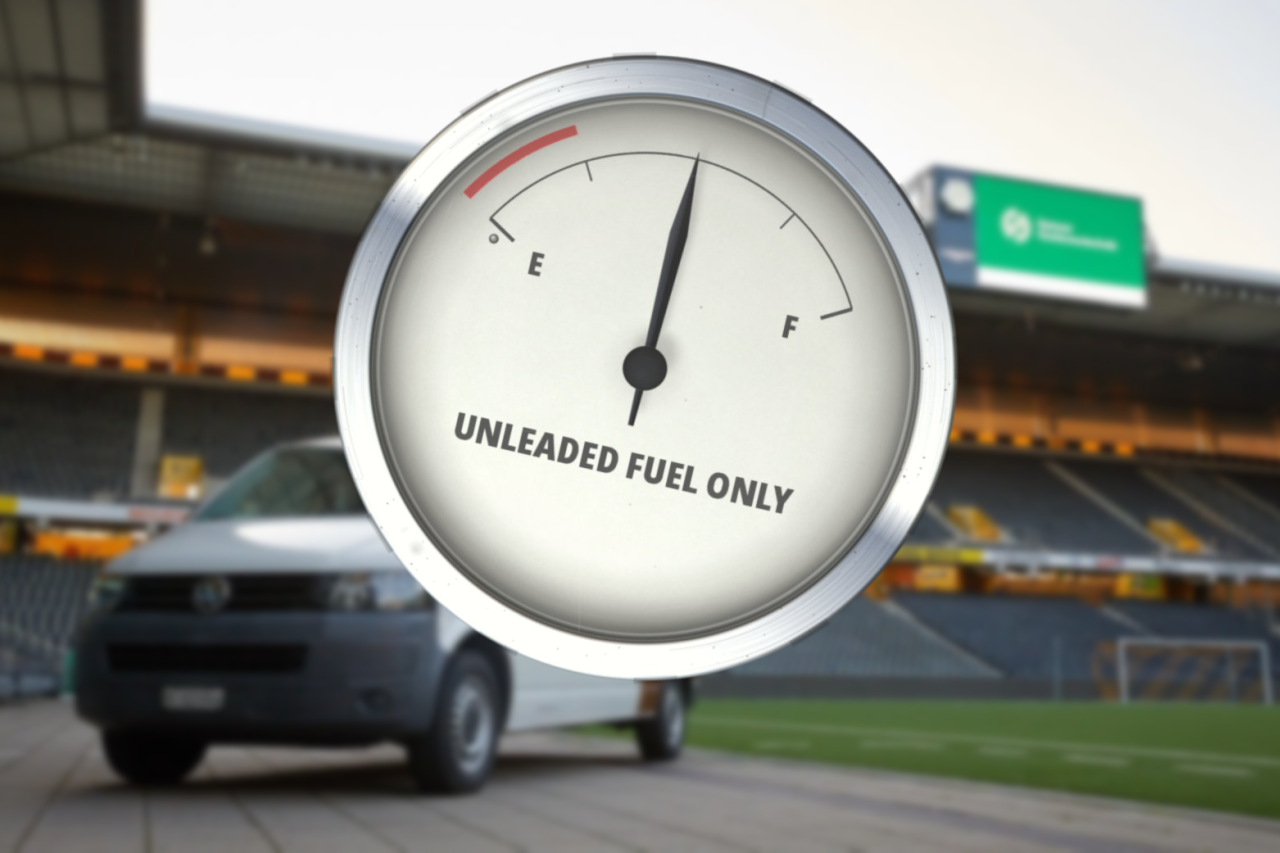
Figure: value=0.5
